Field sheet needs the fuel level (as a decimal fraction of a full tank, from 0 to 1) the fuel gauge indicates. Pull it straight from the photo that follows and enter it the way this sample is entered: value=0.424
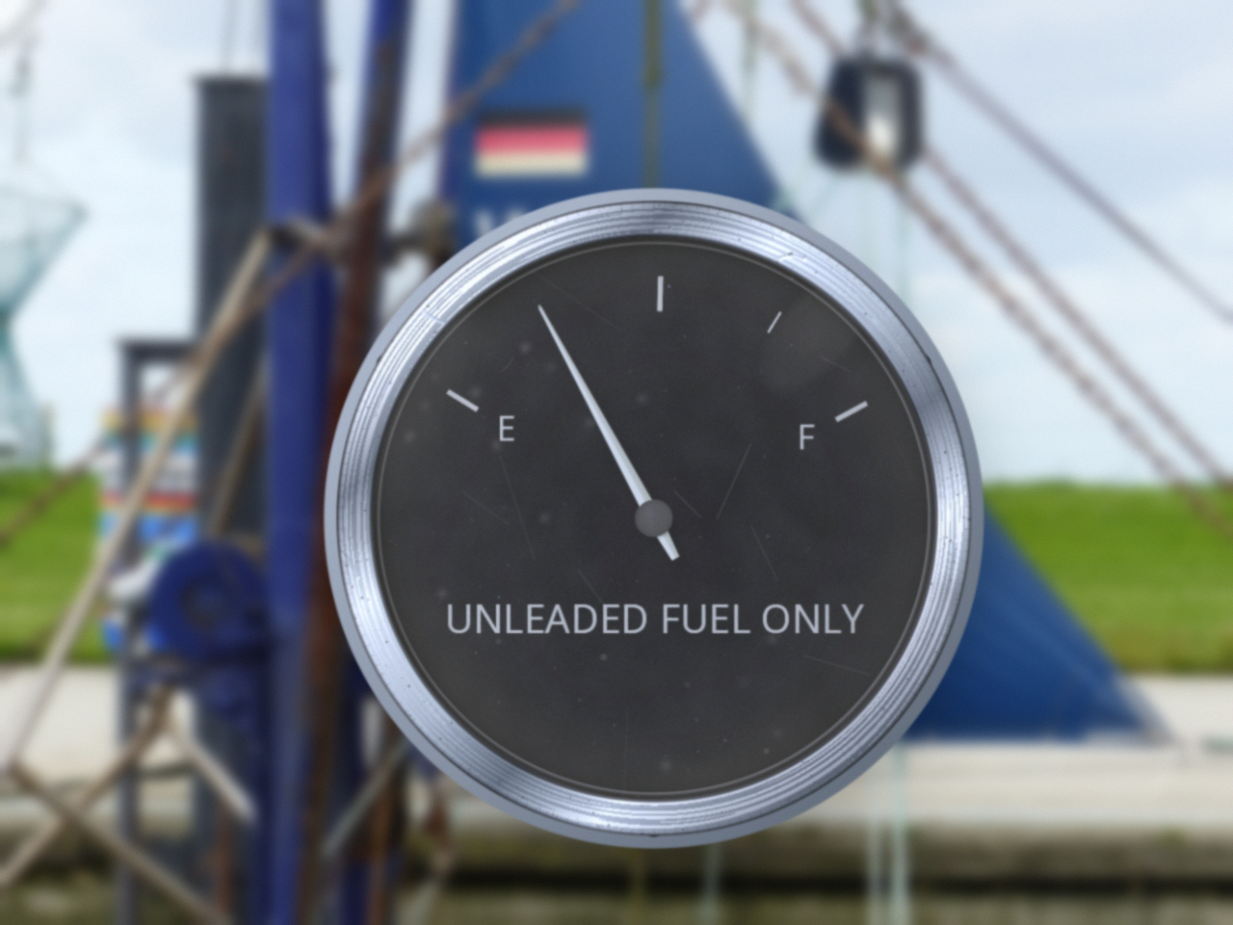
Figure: value=0.25
